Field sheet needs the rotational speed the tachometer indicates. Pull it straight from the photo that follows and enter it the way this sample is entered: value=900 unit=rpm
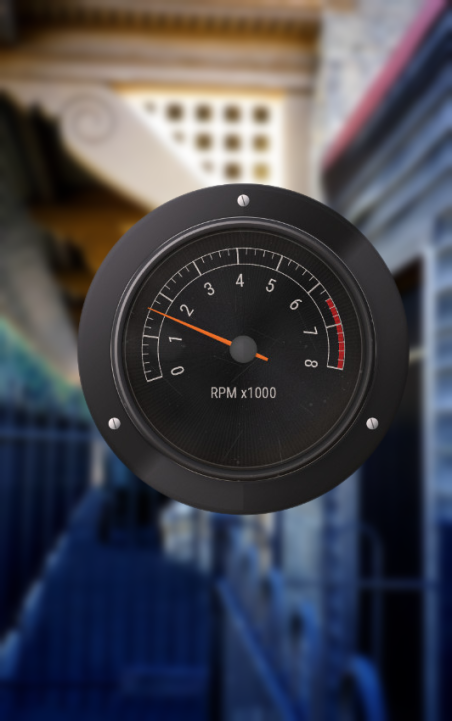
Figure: value=1600 unit=rpm
